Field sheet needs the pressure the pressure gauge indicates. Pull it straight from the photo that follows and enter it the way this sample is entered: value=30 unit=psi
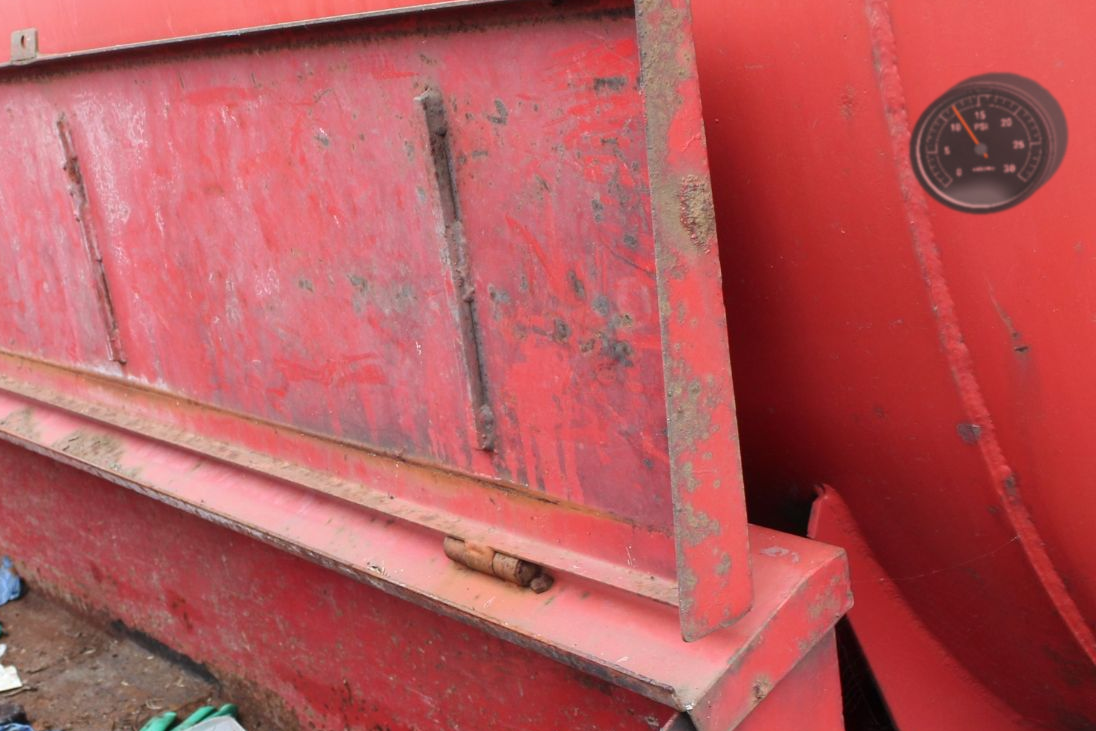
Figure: value=12 unit=psi
